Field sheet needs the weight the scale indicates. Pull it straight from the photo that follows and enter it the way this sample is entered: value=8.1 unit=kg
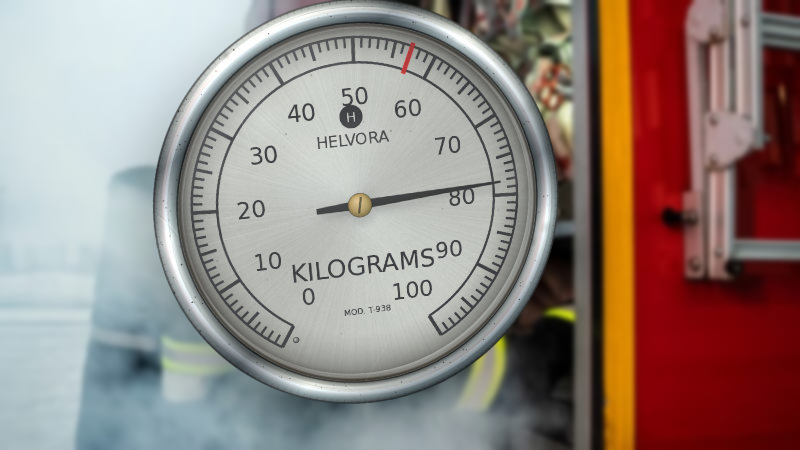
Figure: value=78 unit=kg
